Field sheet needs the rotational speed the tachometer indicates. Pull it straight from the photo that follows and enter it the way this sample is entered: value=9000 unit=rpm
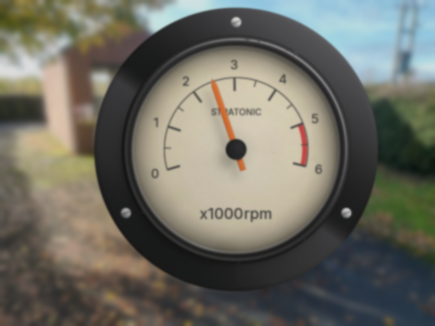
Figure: value=2500 unit=rpm
